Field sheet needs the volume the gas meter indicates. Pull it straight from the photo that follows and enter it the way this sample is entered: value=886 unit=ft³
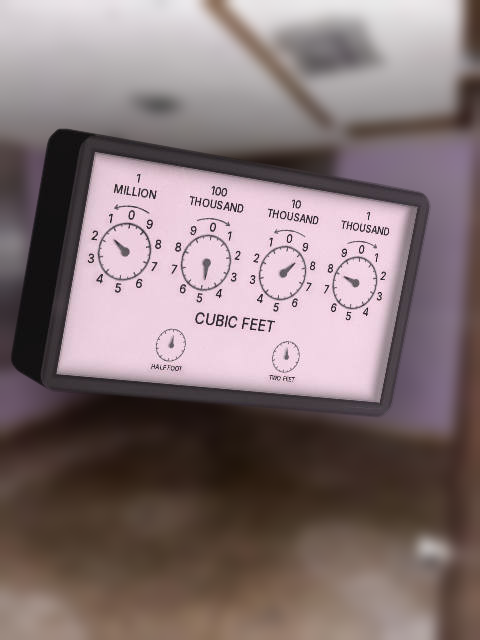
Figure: value=148800 unit=ft³
